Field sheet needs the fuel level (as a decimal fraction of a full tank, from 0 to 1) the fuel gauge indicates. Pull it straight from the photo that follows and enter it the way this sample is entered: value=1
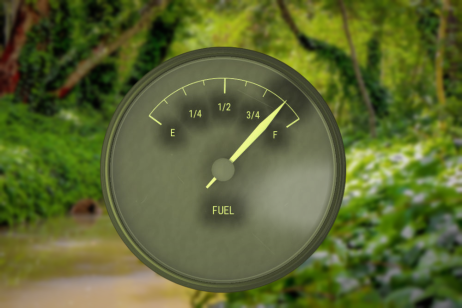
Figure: value=0.875
